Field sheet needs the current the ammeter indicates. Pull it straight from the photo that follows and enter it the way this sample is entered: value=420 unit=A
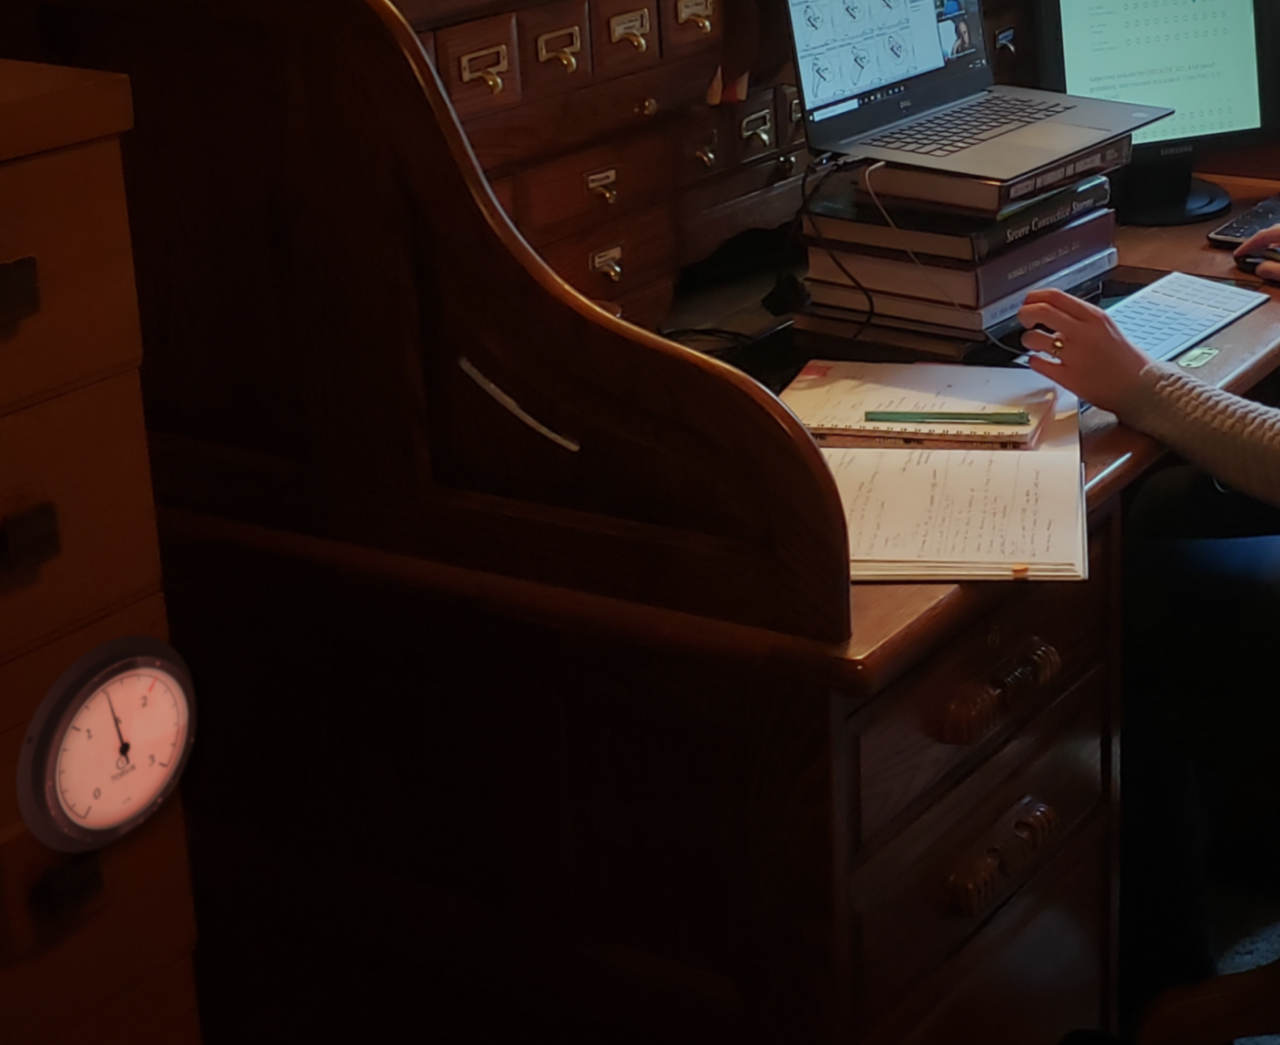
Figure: value=1.4 unit=A
